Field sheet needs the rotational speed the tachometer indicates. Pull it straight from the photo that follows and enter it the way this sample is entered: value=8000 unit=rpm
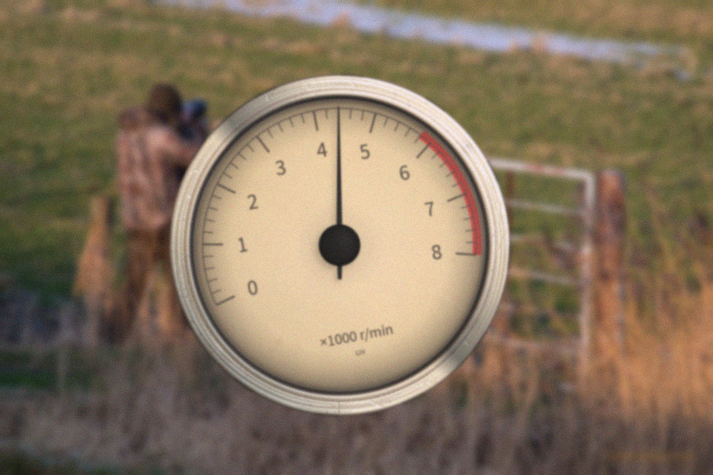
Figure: value=4400 unit=rpm
